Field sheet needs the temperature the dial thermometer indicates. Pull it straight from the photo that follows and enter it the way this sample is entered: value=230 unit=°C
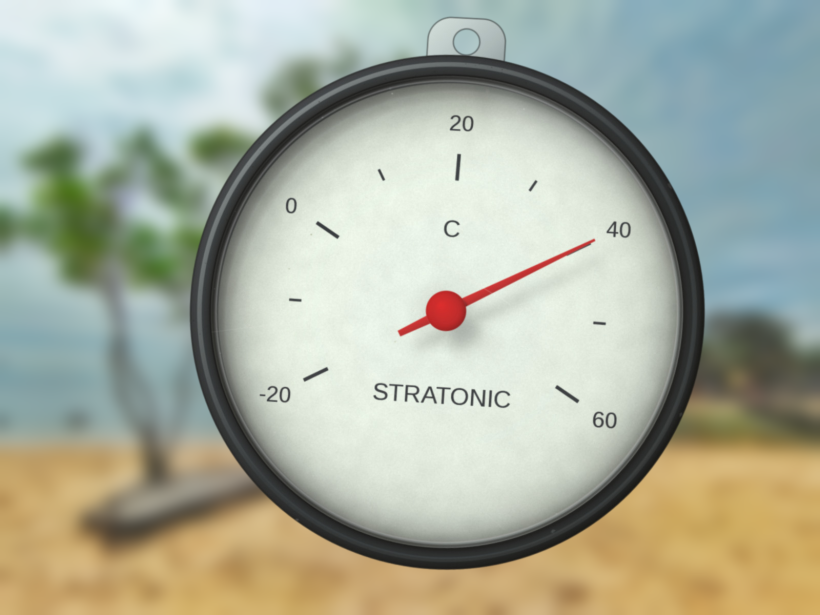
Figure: value=40 unit=°C
